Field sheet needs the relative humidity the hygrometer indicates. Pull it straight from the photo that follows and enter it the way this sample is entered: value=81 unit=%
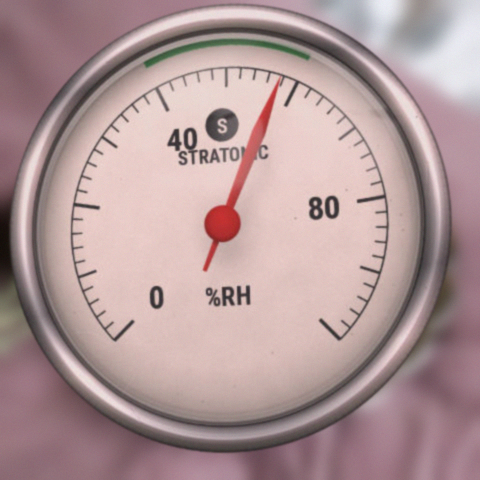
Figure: value=58 unit=%
